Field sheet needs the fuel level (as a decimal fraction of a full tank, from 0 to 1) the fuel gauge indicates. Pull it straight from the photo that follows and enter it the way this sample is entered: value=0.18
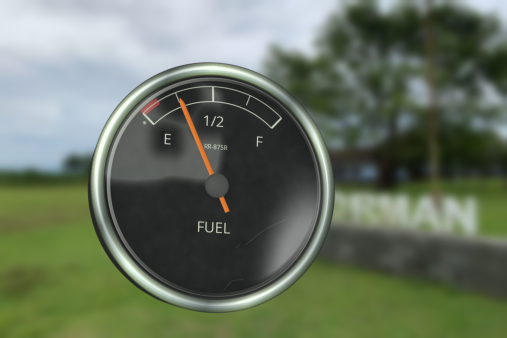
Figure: value=0.25
